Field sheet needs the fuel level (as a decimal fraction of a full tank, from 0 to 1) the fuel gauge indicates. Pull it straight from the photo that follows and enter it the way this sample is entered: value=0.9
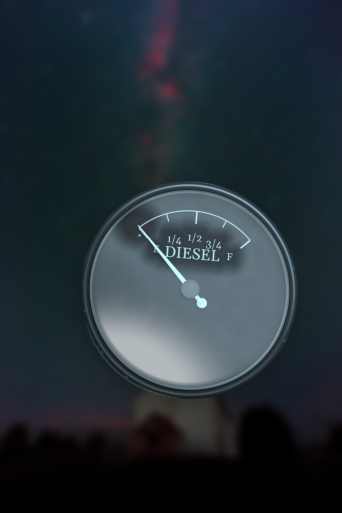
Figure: value=0
